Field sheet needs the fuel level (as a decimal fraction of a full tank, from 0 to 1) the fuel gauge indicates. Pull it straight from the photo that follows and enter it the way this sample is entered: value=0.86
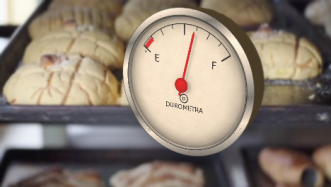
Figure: value=0.625
